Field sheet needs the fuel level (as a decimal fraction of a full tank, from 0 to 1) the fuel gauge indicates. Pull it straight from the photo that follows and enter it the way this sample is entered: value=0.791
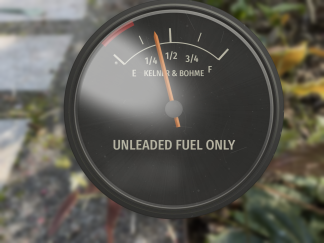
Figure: value=0.375
